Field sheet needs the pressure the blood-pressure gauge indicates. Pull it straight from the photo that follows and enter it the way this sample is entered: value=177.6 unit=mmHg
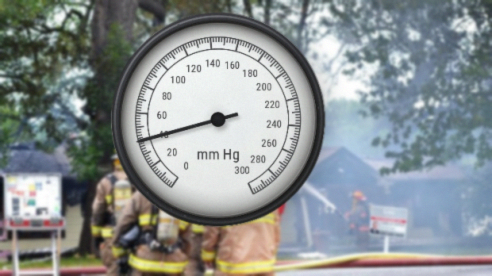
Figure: value=40 unit=mmHg
